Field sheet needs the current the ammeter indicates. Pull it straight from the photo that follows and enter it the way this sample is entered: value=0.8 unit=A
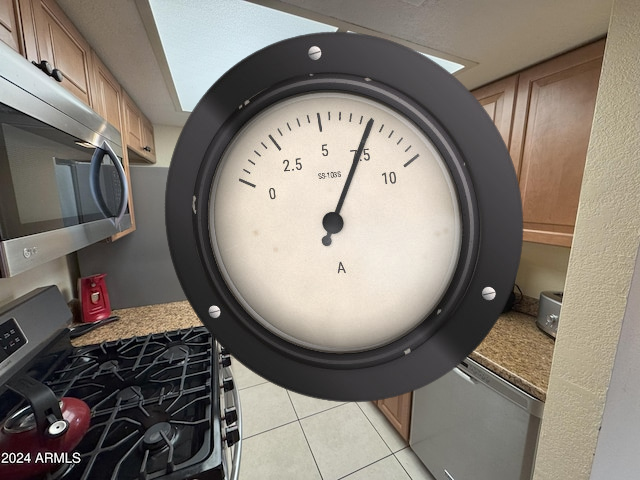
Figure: value=7.5 unit=A
